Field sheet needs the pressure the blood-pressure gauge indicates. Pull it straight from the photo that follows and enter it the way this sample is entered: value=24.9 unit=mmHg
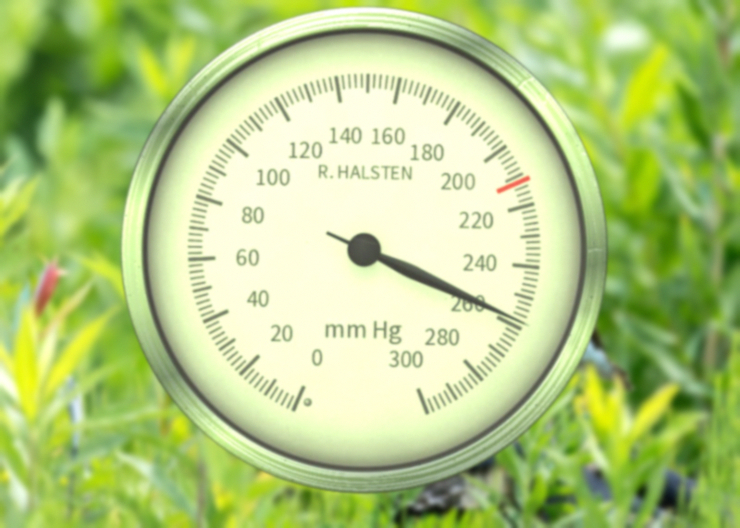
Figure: value=258 unit=mmHg
